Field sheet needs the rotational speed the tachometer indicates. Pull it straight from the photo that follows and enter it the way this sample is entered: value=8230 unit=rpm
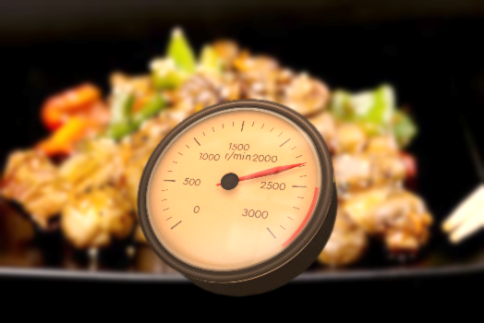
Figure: value=2300 unit=rpm
